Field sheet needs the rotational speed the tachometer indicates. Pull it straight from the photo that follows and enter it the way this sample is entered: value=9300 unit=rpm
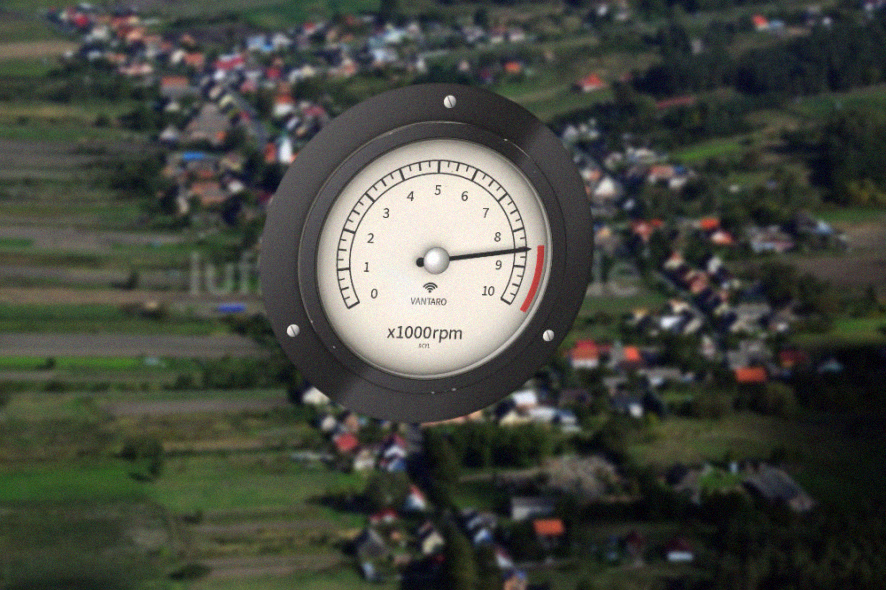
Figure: value=8500 unit=rpm
